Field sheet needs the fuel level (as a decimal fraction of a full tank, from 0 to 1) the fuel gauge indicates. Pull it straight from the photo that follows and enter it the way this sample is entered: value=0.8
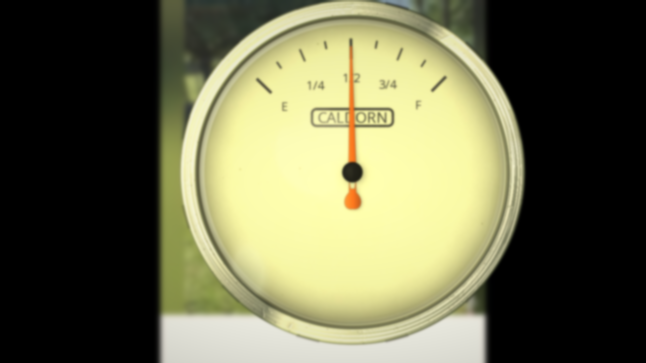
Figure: value=0.5
